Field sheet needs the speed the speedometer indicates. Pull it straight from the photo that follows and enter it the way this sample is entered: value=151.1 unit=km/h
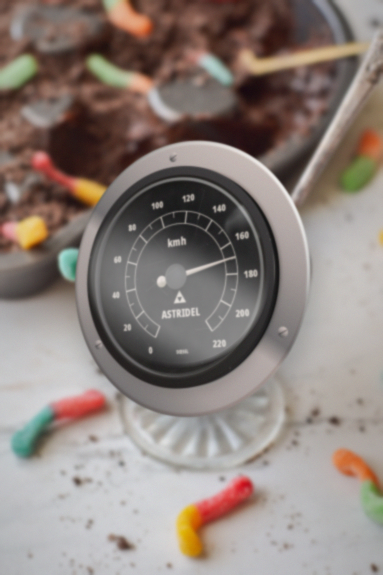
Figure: value=170 unit=km/h
